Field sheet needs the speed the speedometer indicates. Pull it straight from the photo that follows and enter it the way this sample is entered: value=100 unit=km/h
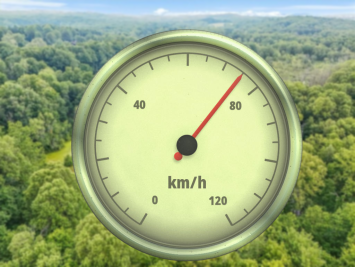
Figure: value=75 unit=km/h
